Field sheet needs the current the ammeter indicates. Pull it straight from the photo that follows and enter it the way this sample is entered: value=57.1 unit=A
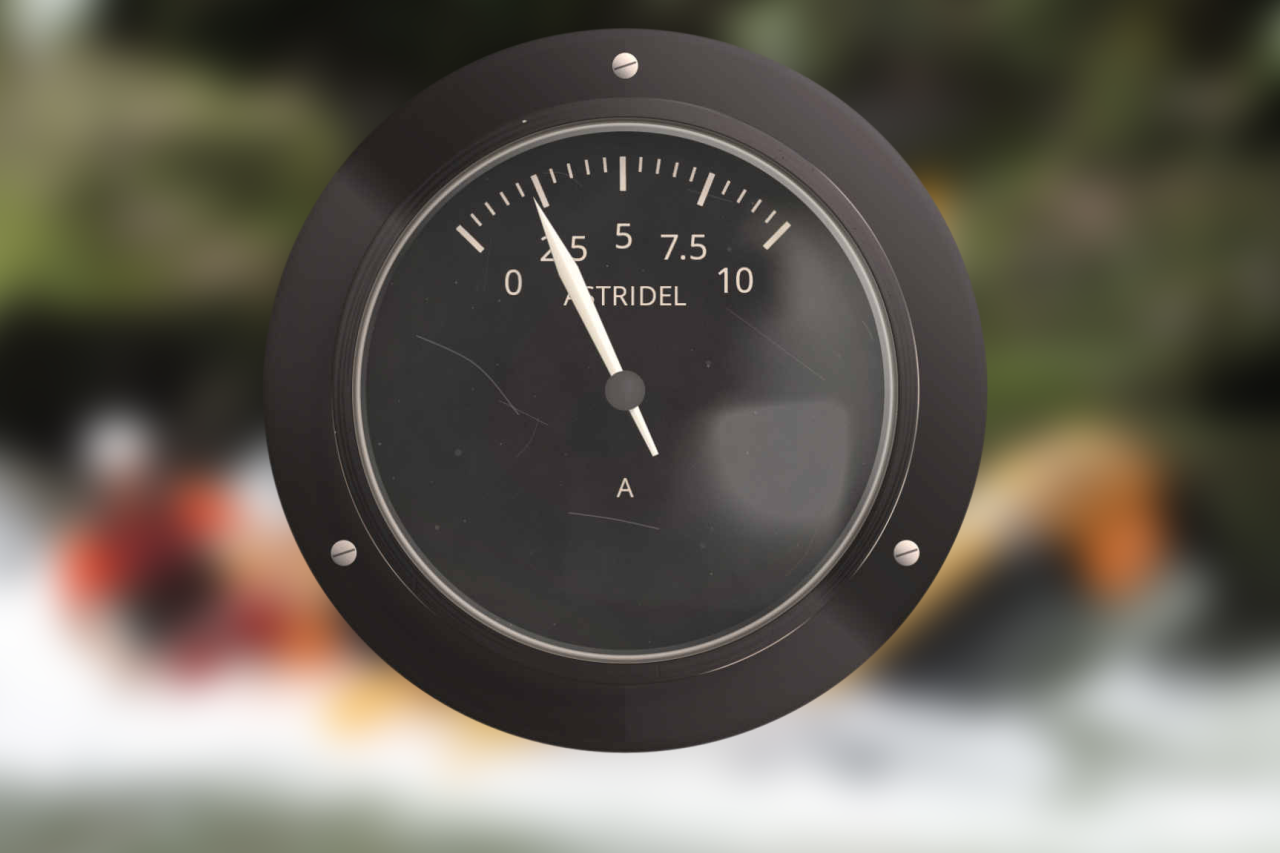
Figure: value=2.25 unit=A
